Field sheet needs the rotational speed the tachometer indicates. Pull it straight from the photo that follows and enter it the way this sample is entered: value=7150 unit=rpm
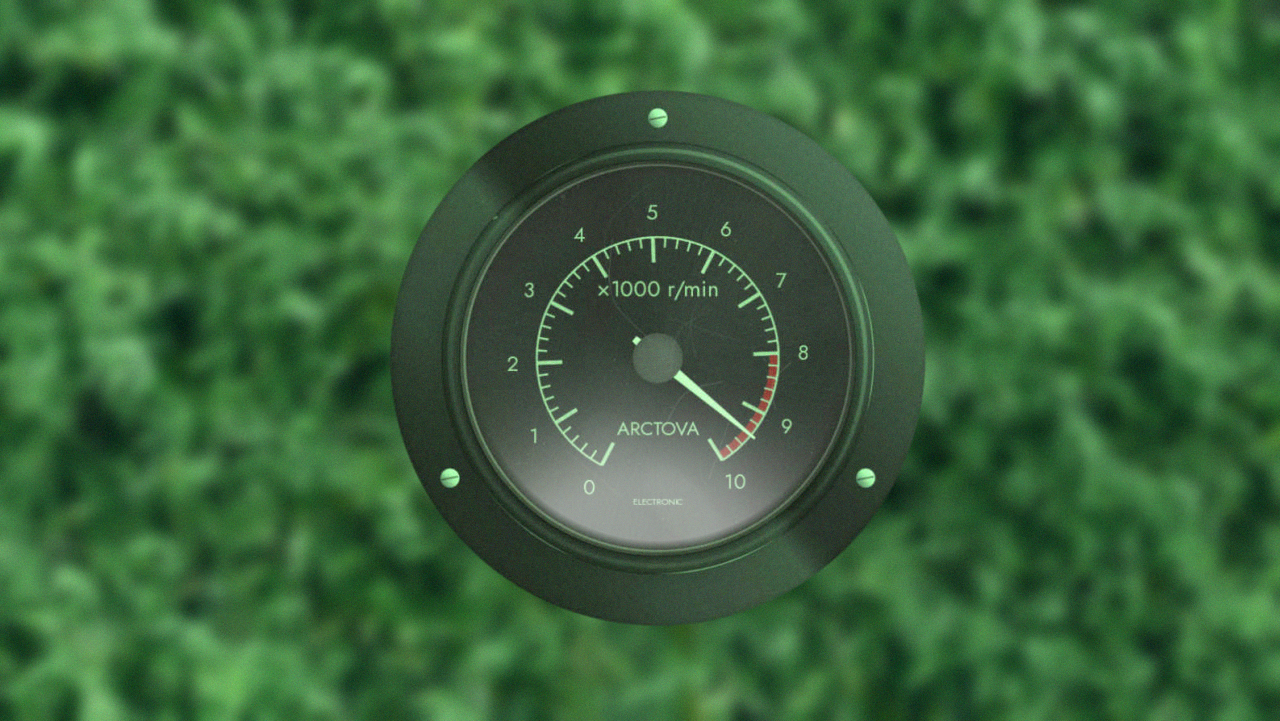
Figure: value=9400 unit=rpm
